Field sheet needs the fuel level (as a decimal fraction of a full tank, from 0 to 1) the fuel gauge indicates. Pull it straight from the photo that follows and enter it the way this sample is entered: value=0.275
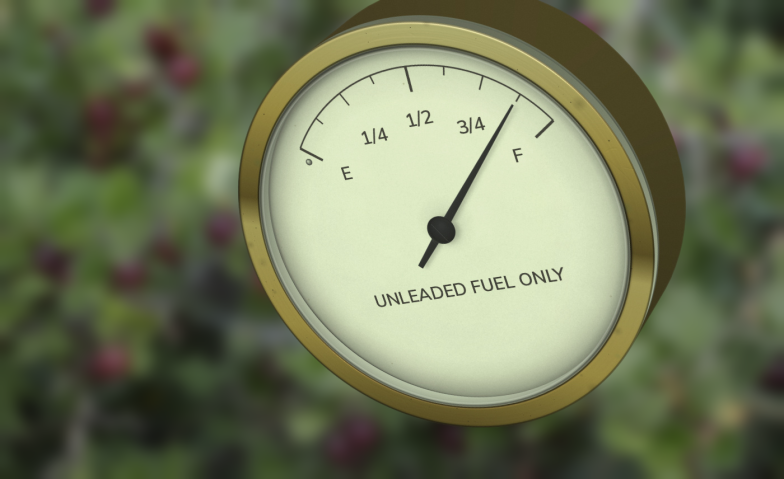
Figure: value=0.875
